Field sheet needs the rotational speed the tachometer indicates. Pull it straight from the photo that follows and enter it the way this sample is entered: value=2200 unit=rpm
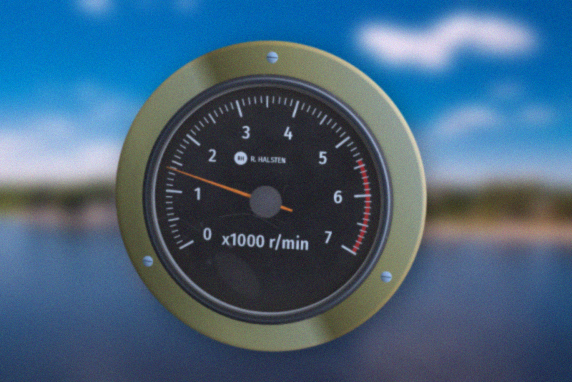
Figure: value=1400 unit=rpm
